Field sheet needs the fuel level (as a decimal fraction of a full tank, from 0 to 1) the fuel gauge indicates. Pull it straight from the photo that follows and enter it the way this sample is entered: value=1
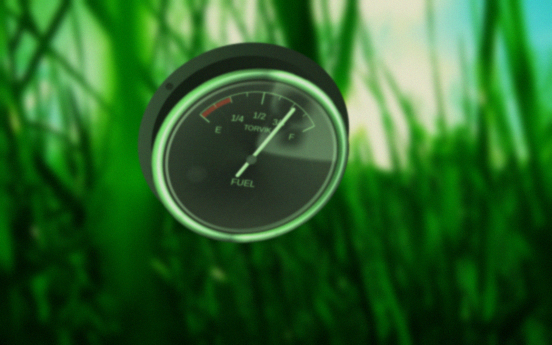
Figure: value=0.75
